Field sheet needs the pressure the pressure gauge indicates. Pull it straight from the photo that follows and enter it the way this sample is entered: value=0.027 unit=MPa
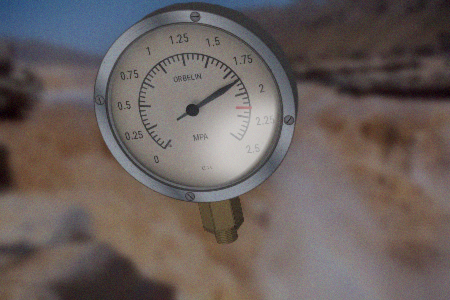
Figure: value=1.85 unit=MPa
